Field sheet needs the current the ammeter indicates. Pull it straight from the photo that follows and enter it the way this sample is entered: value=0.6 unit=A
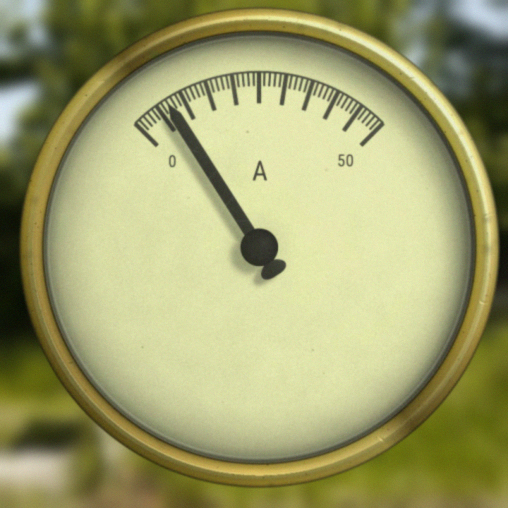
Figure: value=7 unit=A
